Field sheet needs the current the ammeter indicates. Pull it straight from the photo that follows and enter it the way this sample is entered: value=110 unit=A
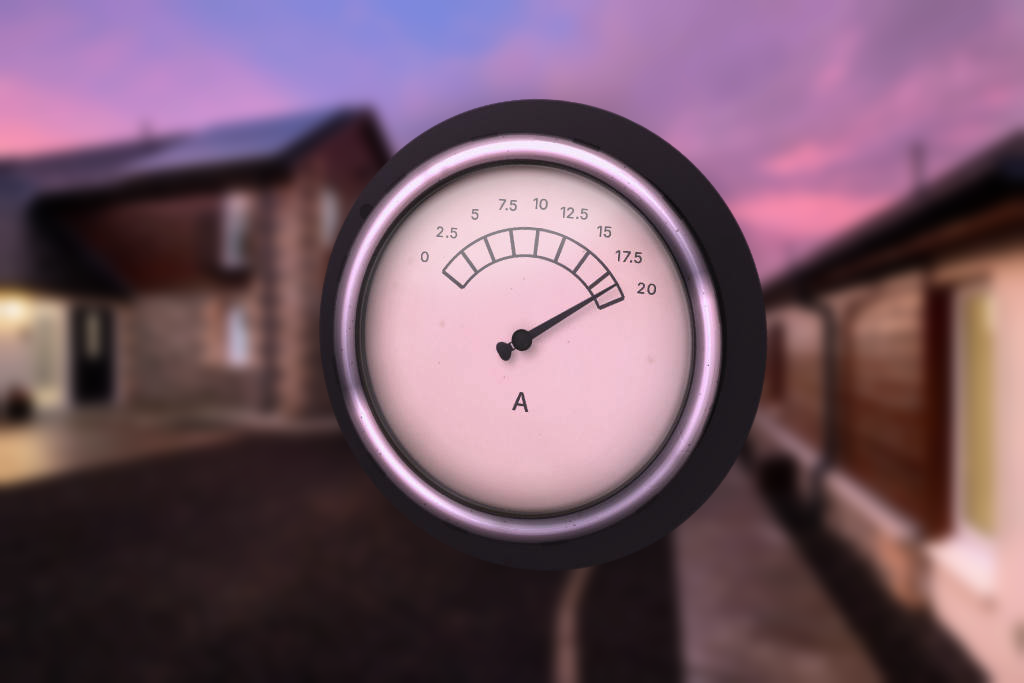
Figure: value=18.75 unit=A
